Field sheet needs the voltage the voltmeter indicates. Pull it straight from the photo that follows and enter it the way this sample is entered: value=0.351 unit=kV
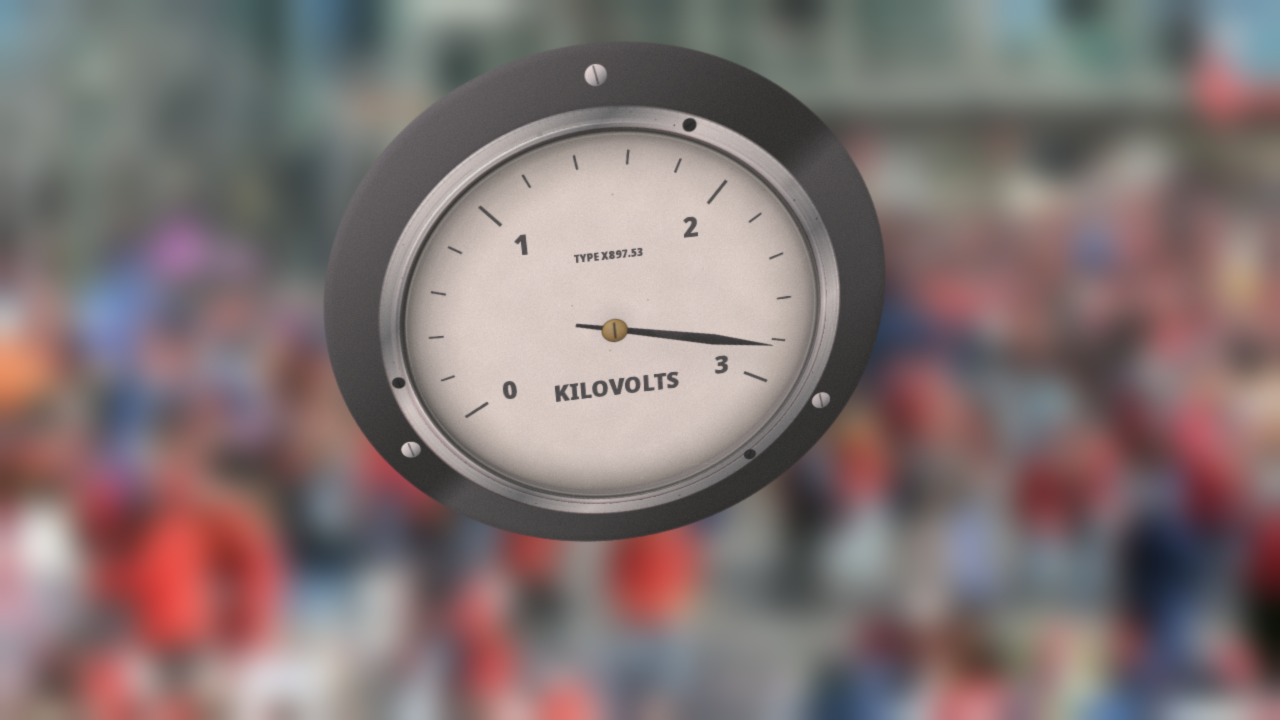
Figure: value=2.8 unit=kV
